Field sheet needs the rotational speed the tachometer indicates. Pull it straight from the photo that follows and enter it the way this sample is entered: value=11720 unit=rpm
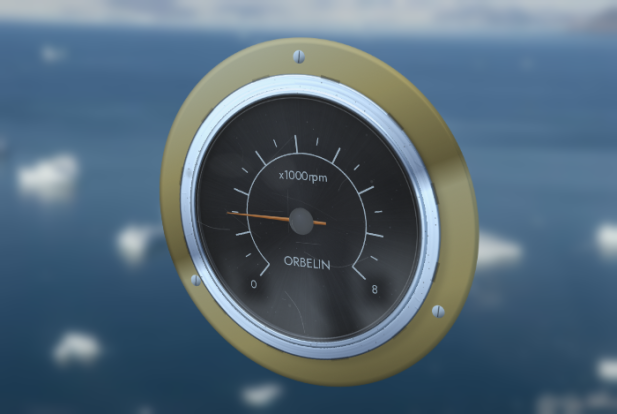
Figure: value=1500 unit=rpm
